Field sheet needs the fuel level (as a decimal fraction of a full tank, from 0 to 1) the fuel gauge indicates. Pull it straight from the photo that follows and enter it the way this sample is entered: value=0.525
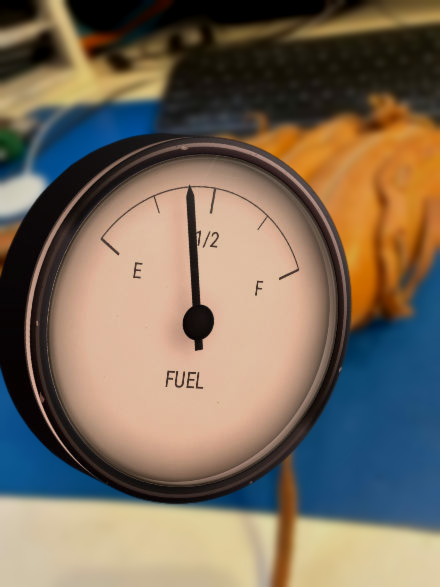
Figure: value=0.375
